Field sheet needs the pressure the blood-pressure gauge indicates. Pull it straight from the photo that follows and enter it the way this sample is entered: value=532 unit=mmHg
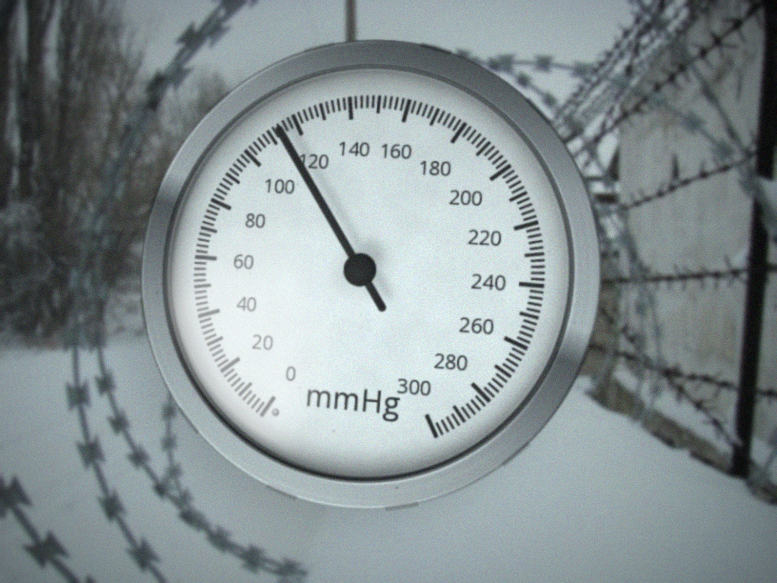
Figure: value=114 unit=mmHg
